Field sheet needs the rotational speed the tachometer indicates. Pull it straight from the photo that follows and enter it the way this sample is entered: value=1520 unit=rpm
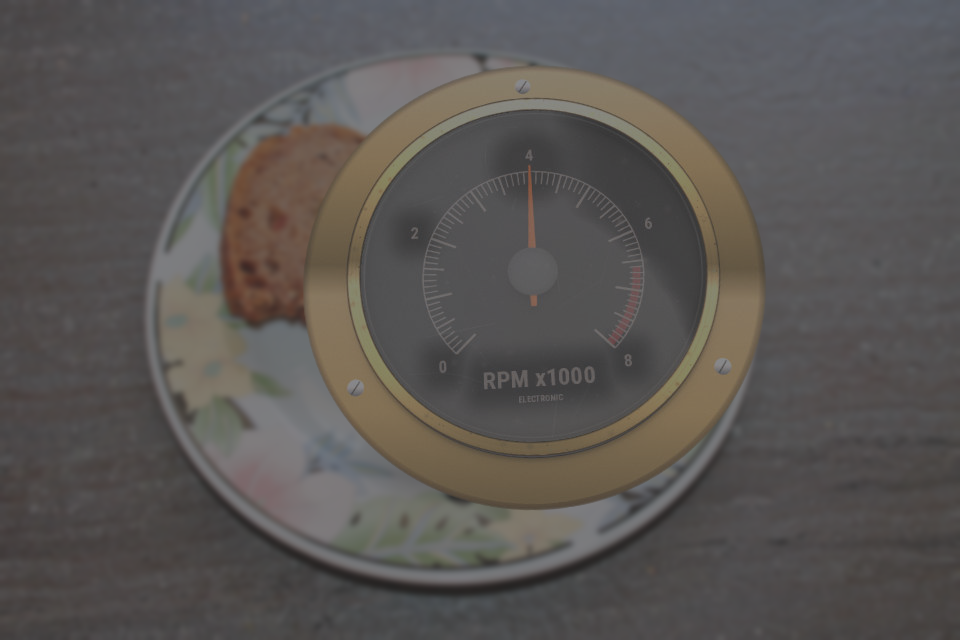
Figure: value=4000 unit=rpm
